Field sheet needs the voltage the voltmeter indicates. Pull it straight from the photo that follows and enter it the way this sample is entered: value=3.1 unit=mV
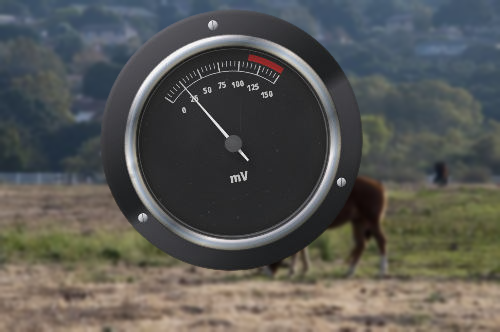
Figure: value=25 unit=mV
